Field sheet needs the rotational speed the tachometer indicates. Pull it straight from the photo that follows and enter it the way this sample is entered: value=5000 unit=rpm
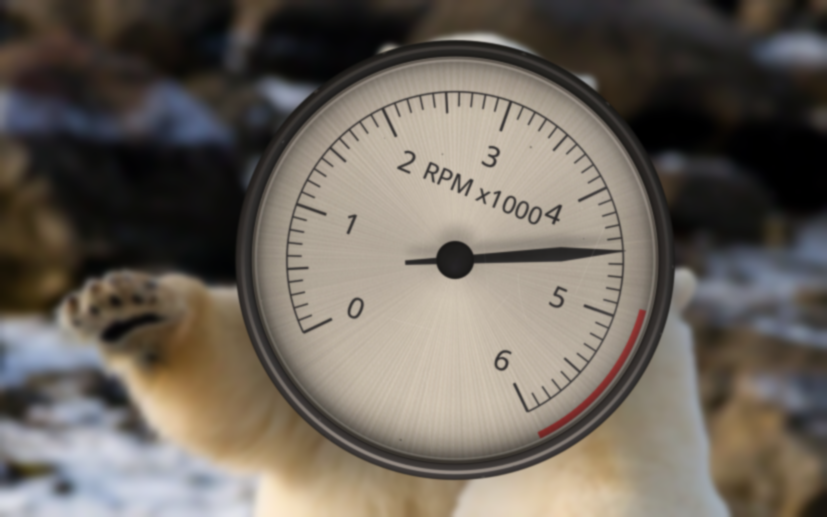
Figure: value=4500 unit=rpm
